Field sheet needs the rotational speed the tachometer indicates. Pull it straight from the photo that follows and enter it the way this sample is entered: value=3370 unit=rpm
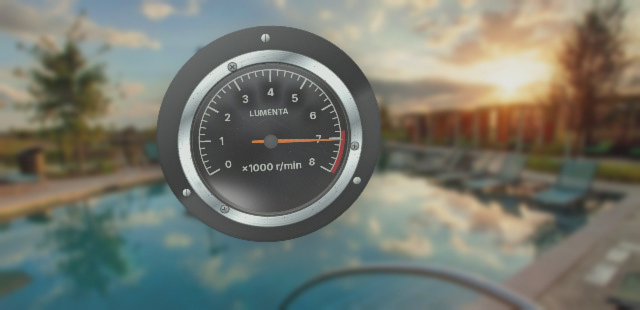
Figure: value=7000 unit=rpm
